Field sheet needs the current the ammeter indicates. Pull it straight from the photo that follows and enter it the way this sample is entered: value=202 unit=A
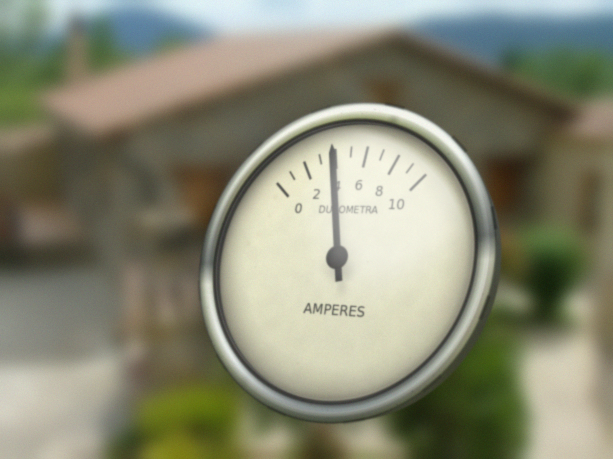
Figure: value=4 unit=A
